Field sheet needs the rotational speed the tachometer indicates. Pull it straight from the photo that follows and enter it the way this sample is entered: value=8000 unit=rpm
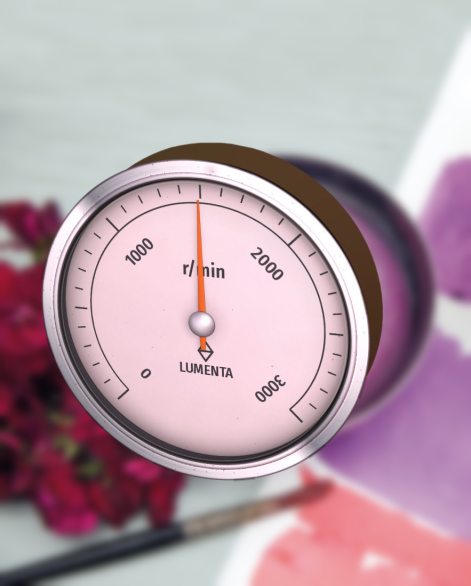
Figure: value=1500 unit=rpm
